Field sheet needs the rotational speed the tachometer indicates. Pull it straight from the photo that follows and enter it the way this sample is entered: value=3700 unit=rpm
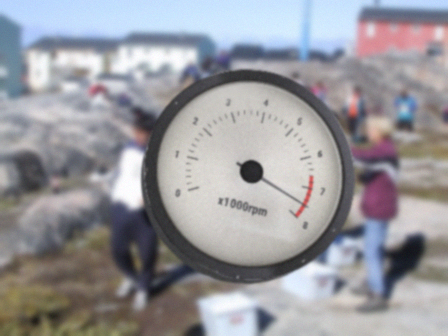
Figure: value=7600 unit=rpm
